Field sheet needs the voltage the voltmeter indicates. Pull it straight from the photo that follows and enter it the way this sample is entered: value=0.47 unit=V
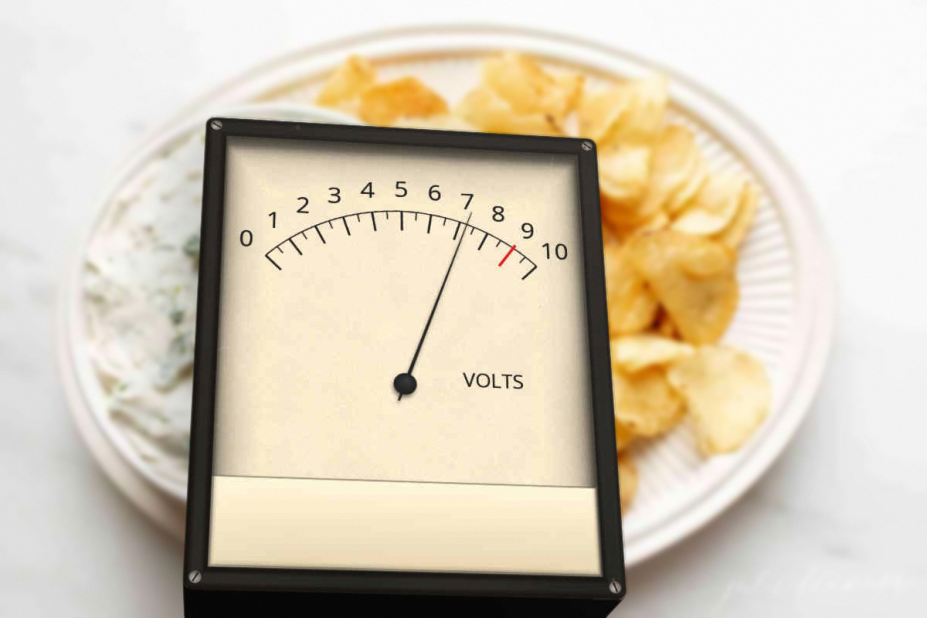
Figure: value=7.25 unit=V
